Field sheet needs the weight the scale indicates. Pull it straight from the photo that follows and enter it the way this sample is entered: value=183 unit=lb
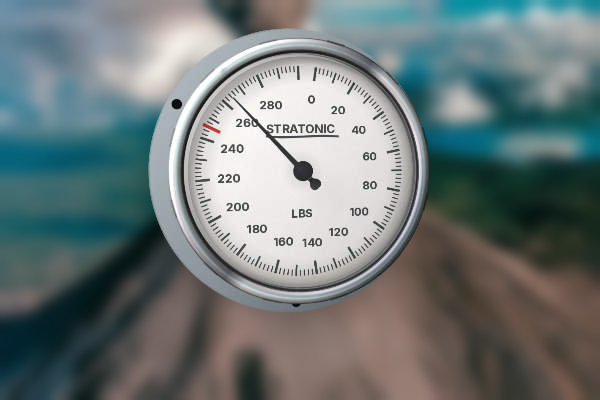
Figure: value=264 unit=lb
